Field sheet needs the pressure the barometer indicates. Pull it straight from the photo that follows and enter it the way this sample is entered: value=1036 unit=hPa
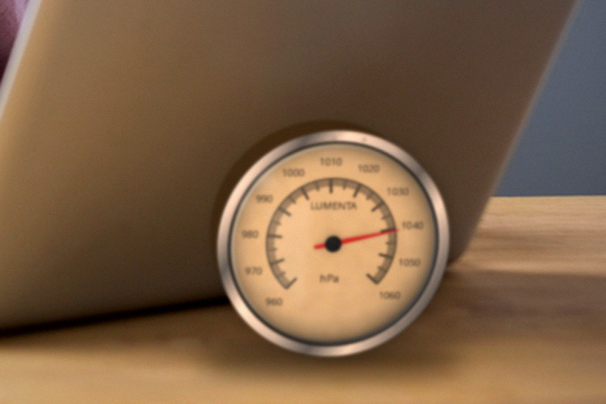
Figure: value=1040 unit=hPa
